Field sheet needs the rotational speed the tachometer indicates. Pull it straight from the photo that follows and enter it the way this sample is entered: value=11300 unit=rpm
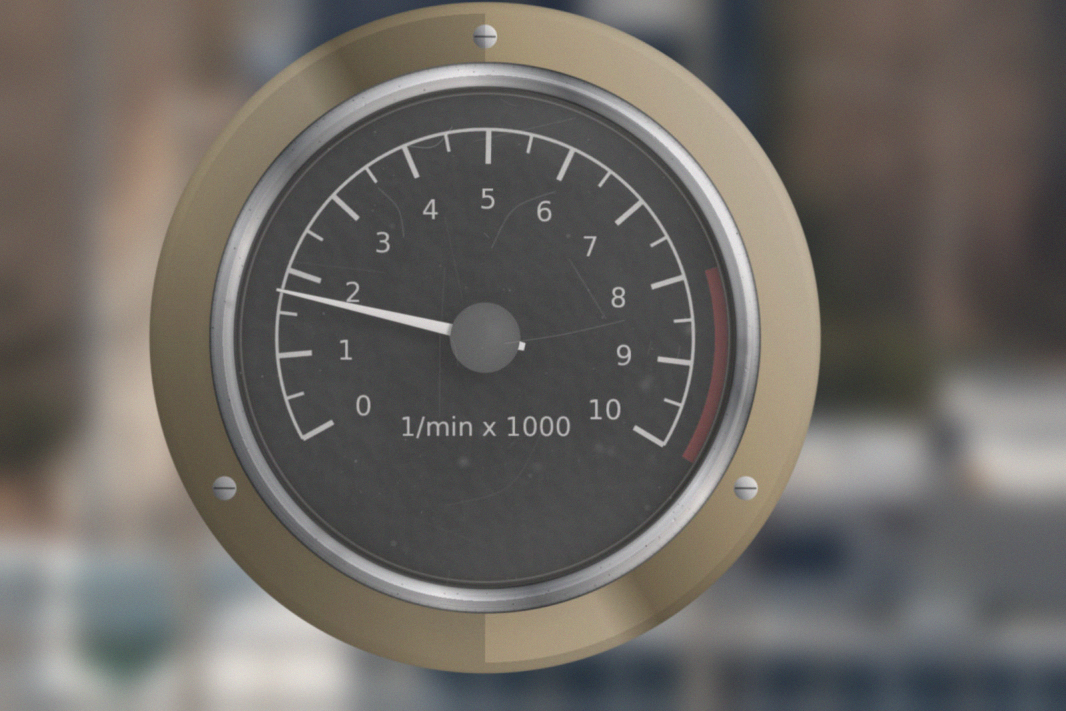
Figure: value=1750 unit=rpm
